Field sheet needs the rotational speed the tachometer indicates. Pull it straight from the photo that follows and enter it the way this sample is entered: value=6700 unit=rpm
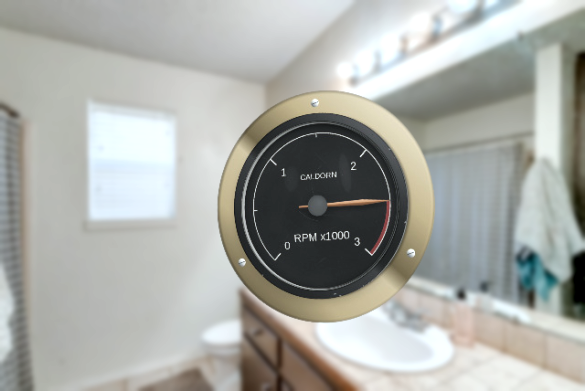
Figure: value=2500 unit=rpm
